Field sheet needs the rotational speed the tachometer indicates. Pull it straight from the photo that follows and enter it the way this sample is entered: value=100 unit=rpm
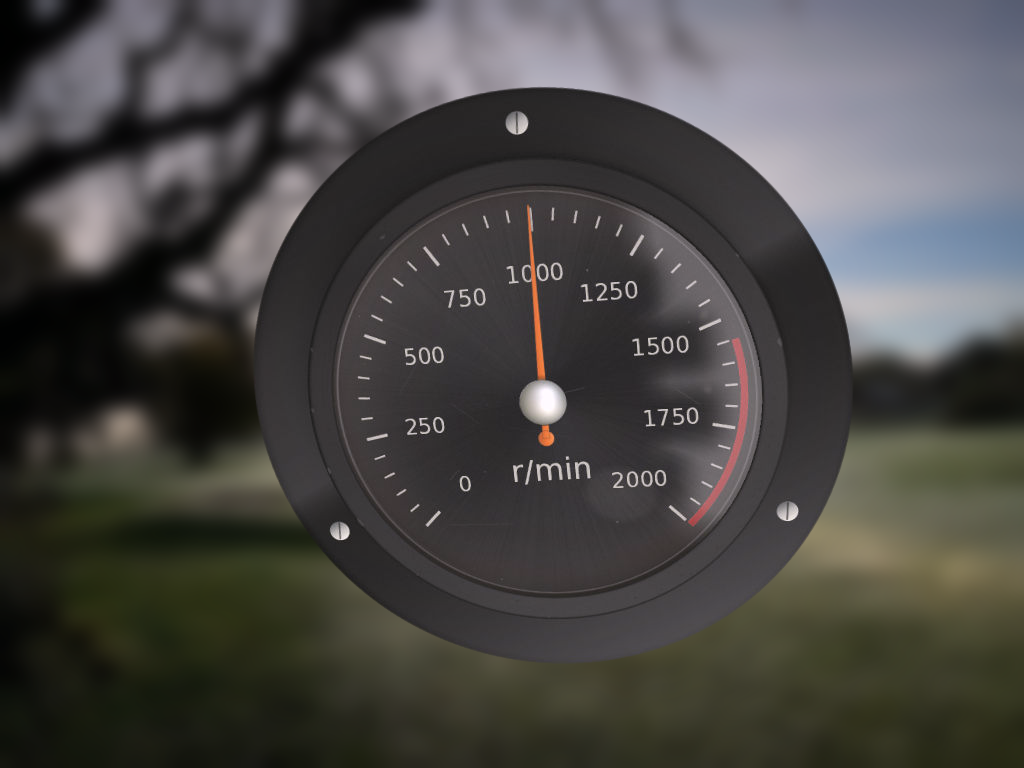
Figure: value=1000 unit=rpm
